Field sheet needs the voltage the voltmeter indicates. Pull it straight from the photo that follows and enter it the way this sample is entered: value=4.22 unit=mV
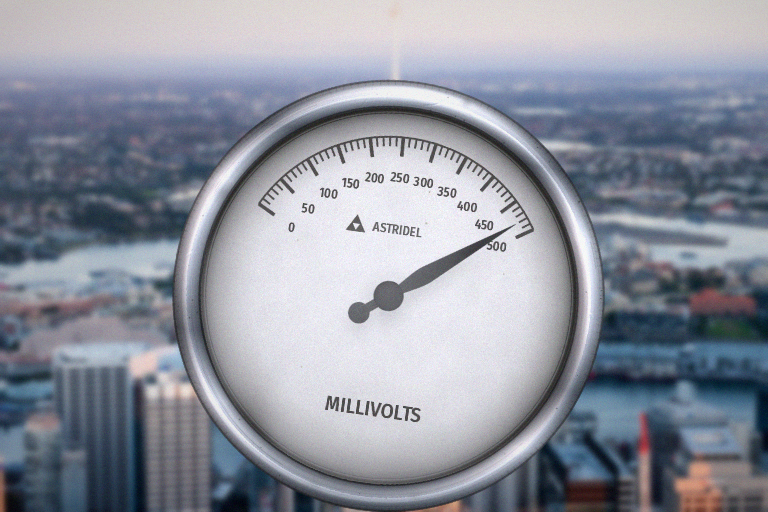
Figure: value=480 unit=mV
